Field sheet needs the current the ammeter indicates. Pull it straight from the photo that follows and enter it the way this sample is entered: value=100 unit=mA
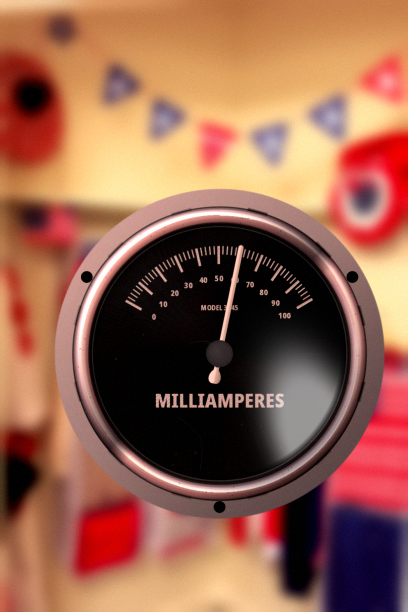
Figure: value=60 unit=mA
